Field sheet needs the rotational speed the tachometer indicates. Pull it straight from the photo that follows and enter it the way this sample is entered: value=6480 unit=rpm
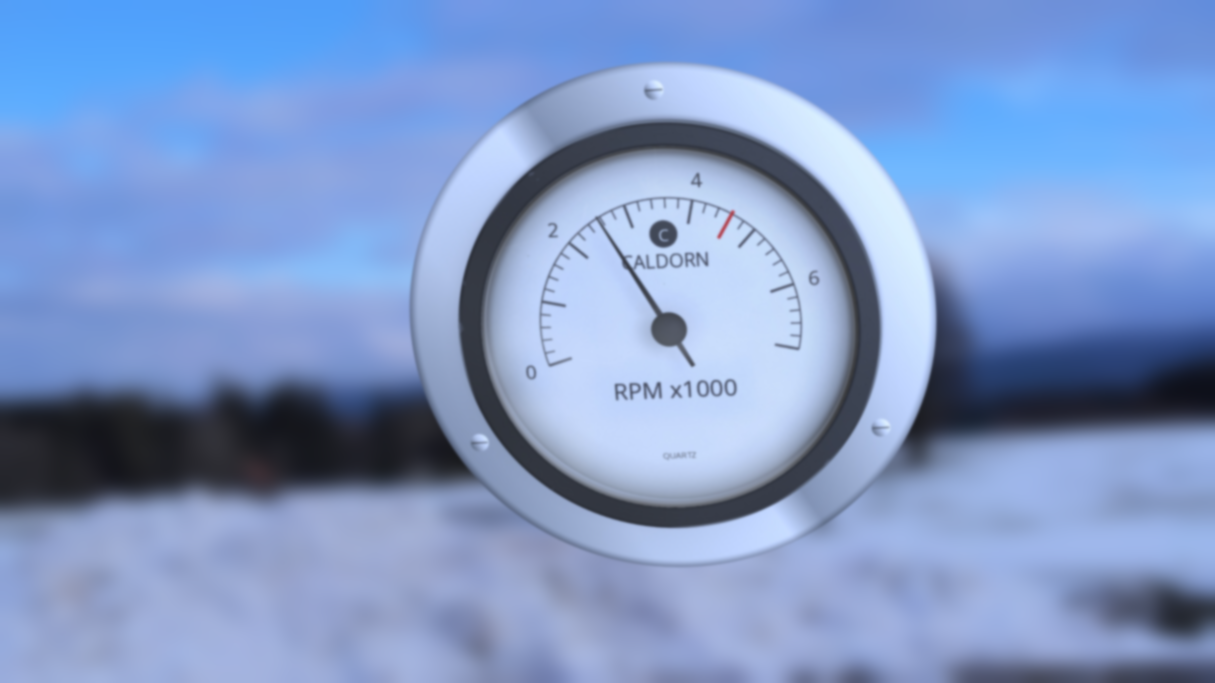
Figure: value=2600 unit=rpm
